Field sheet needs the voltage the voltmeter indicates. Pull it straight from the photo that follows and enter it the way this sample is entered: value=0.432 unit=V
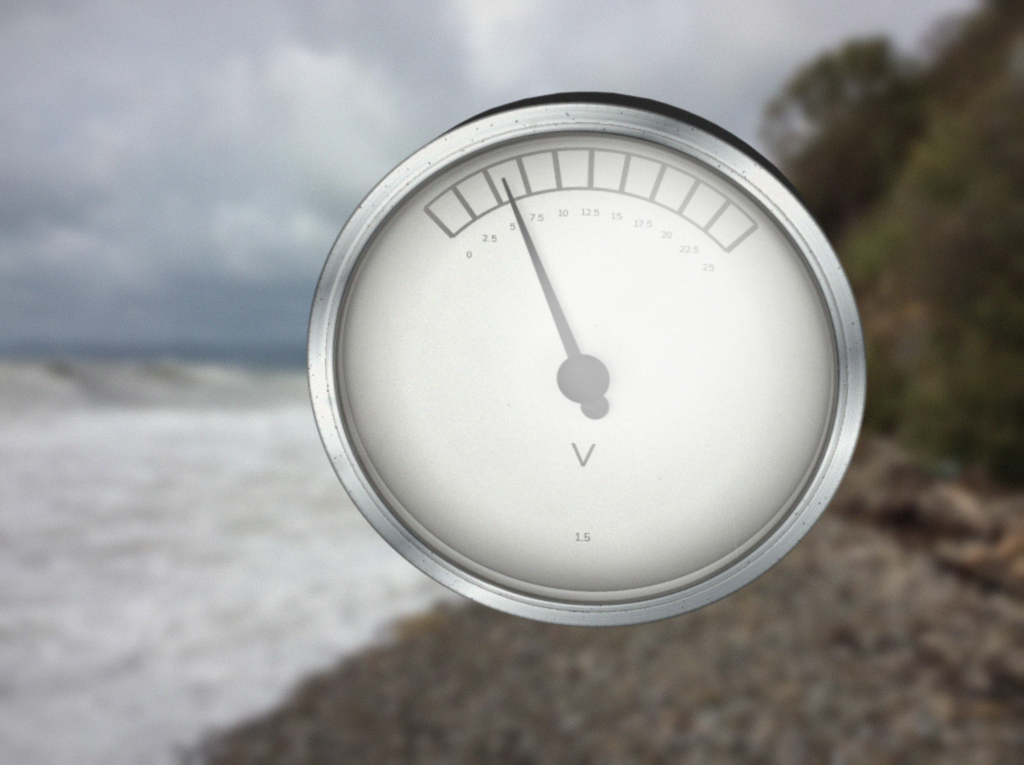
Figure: value=6.25 unit=V
